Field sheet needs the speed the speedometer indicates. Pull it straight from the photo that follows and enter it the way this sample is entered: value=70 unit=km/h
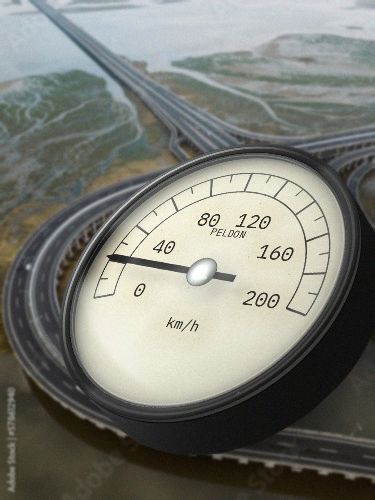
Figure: value=20 unit=km/h
